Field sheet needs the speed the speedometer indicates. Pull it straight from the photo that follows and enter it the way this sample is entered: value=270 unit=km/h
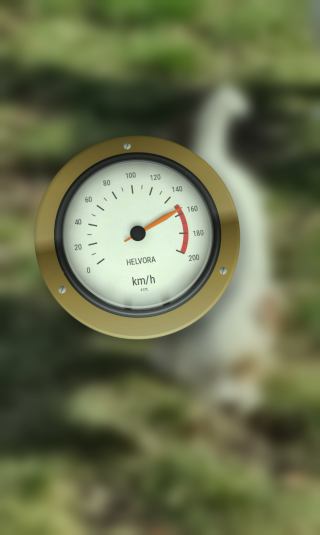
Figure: value=155 unit=km/h
